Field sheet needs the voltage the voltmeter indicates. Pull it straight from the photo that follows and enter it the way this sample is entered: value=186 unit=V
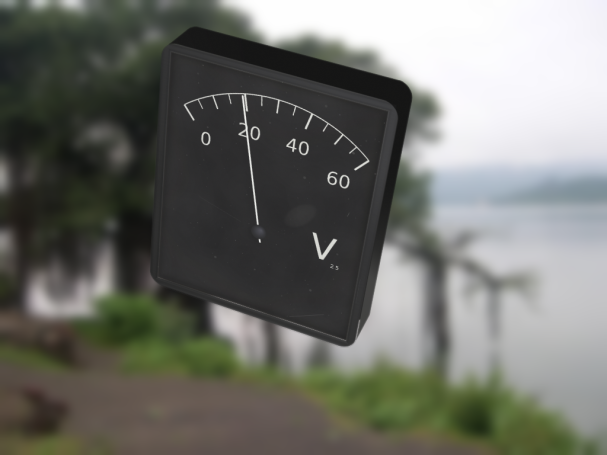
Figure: value=20 unit=V
